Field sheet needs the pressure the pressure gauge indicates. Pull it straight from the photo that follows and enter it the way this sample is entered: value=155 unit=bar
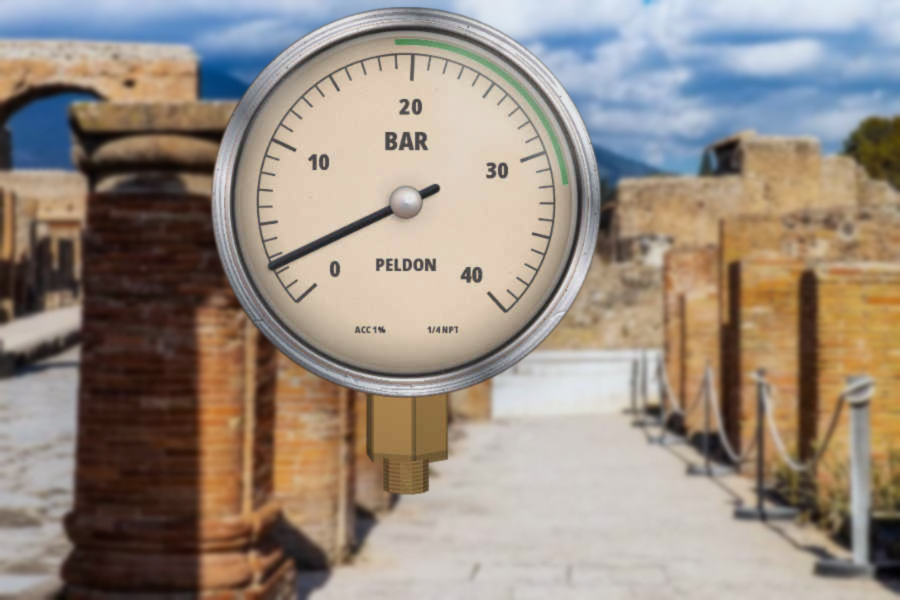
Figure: value=2.5 unit=bar
